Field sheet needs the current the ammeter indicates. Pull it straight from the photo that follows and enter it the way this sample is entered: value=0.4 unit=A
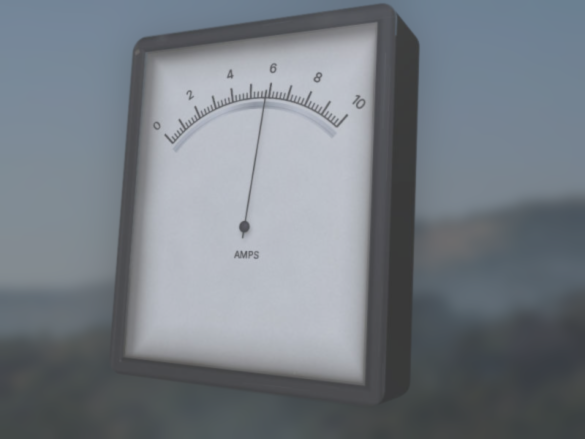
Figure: value=6 unit=A
